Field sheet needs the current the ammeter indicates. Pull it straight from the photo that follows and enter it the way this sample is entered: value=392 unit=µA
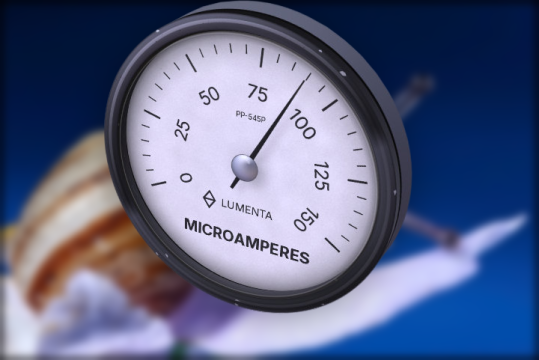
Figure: value=90 unit=µA
